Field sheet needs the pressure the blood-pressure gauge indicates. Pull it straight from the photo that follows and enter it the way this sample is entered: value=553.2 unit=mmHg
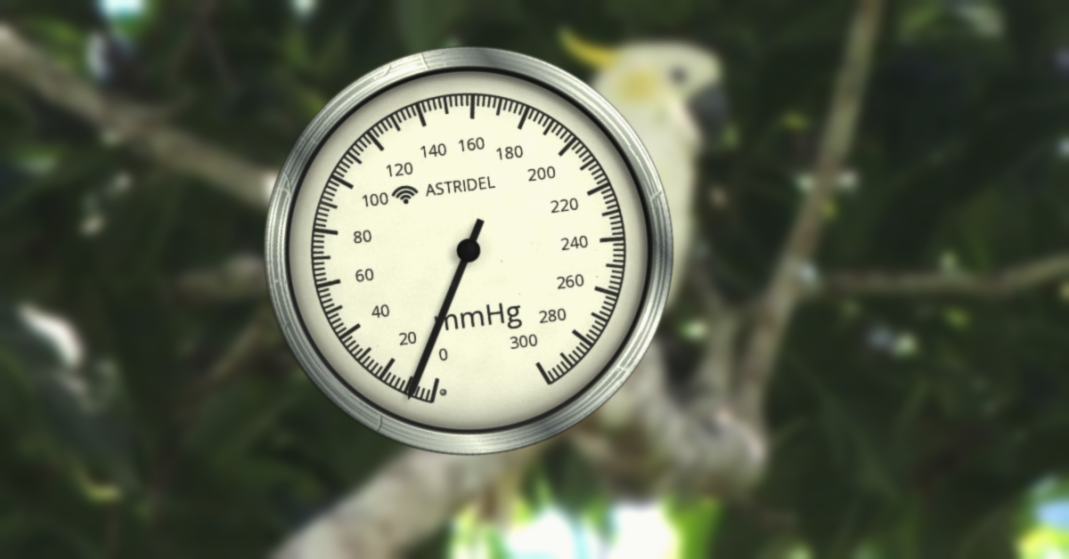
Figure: value=8 unit=mmHg
